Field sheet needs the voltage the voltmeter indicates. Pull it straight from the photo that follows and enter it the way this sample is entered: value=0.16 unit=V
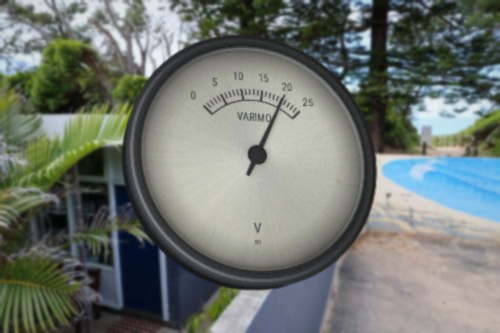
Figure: value=20 unit=V
